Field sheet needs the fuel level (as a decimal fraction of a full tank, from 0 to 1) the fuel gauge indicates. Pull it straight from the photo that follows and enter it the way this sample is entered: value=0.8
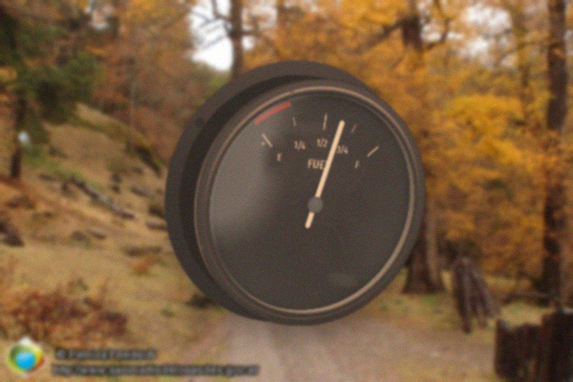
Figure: value=0.625
